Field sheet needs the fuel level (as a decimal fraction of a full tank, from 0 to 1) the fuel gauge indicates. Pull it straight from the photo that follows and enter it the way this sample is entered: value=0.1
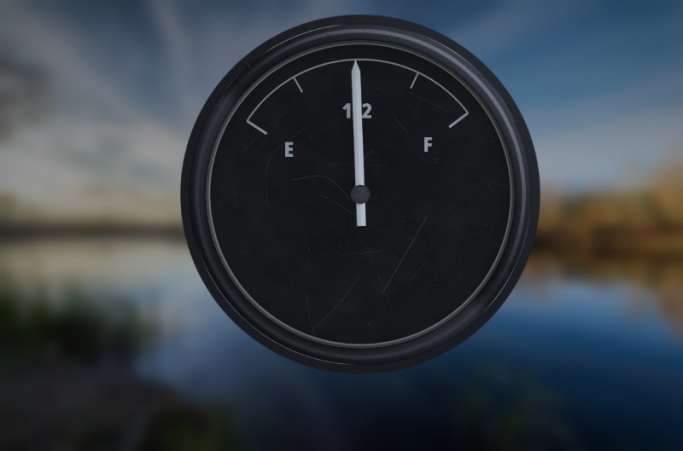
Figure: value=0.5
